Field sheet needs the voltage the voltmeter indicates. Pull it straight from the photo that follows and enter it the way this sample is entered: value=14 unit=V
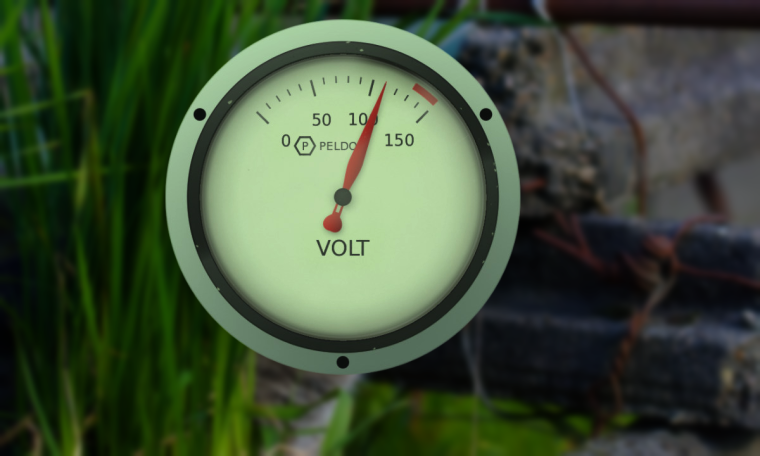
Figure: value=110 unit=V
